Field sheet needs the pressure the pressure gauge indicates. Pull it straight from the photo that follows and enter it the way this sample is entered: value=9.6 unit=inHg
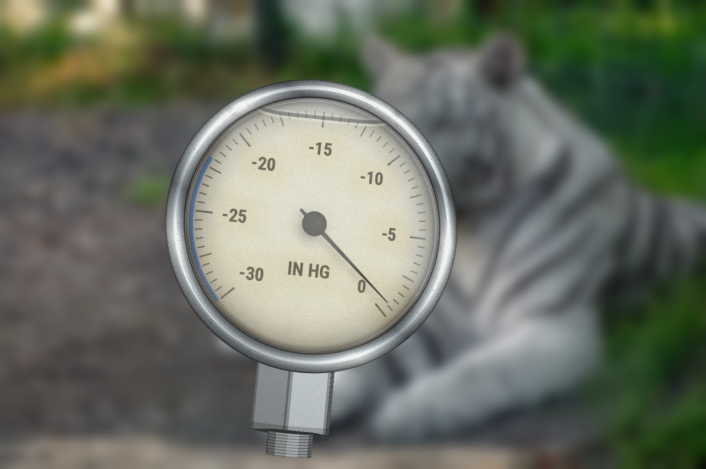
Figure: value=-0.5 unit=inHg
